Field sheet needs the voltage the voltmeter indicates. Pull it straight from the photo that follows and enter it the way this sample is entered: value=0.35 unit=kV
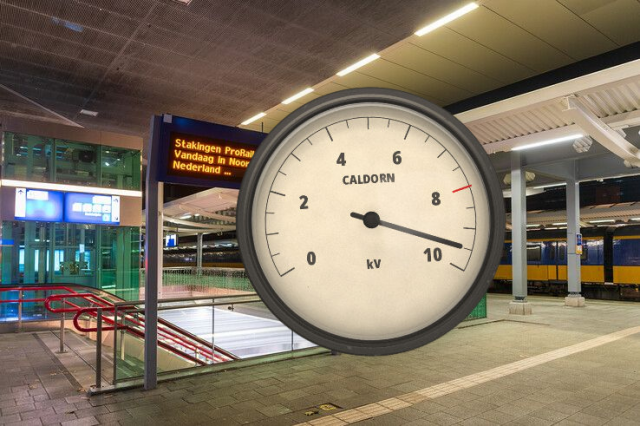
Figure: value=9.5 unit=kV
